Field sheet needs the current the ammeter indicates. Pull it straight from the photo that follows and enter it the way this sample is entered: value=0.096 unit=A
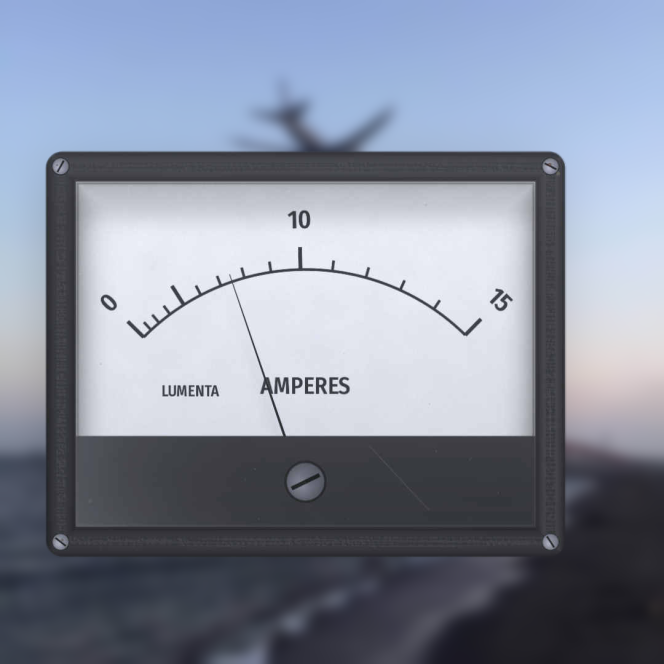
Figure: value=7.5 unit=A
